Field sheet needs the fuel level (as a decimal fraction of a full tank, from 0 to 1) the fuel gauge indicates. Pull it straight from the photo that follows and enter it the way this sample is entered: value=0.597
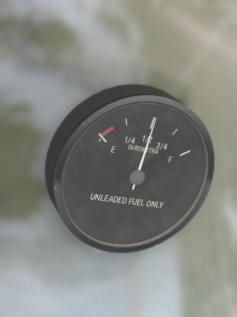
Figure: value=0.5
